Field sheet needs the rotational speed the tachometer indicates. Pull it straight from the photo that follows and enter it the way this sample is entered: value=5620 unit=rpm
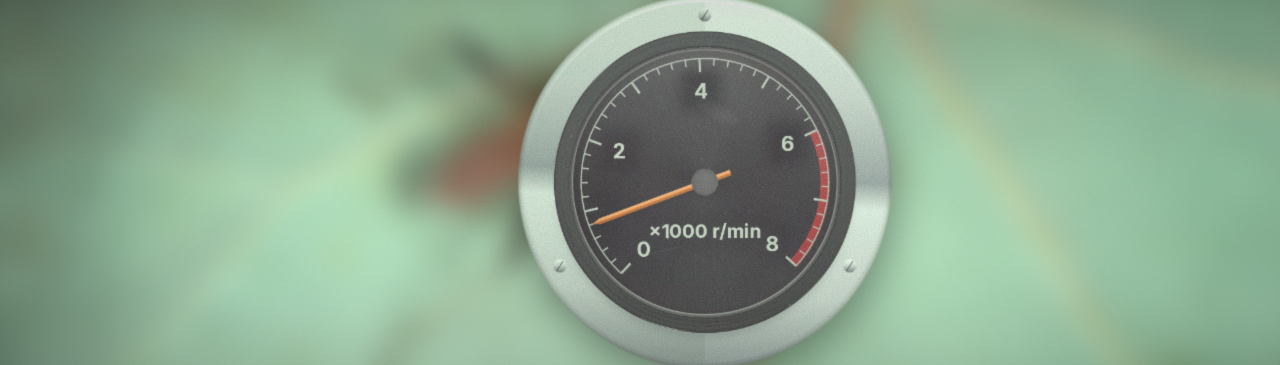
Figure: value=800 unit=rpm
